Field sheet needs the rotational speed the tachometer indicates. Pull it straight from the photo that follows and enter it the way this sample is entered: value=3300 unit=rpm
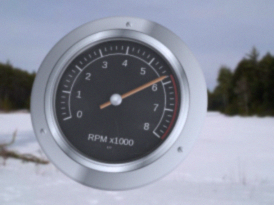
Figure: value=5800 unit=rpm
